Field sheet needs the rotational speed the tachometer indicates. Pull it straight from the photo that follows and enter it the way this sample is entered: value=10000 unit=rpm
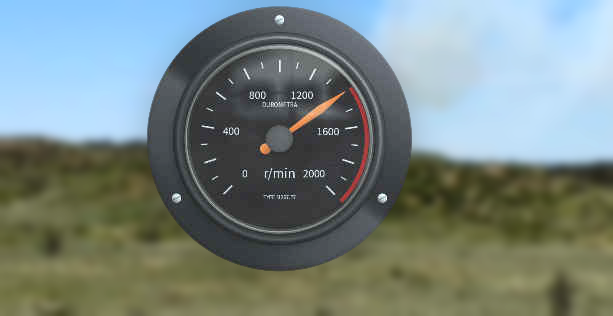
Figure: value=1400 unit=rpm
